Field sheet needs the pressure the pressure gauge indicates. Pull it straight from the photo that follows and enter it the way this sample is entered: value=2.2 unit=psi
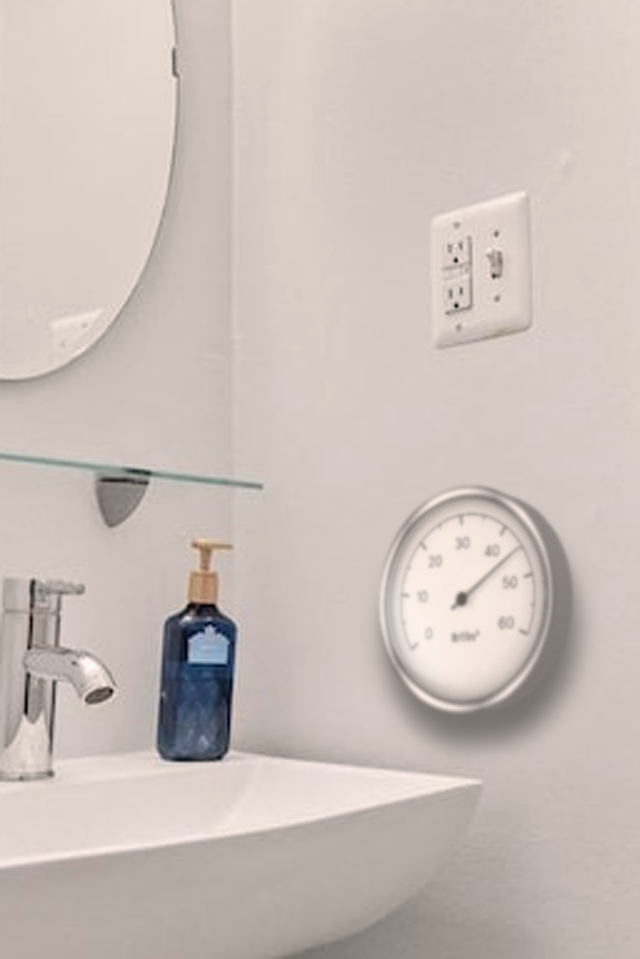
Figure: value=45 unit=psi
